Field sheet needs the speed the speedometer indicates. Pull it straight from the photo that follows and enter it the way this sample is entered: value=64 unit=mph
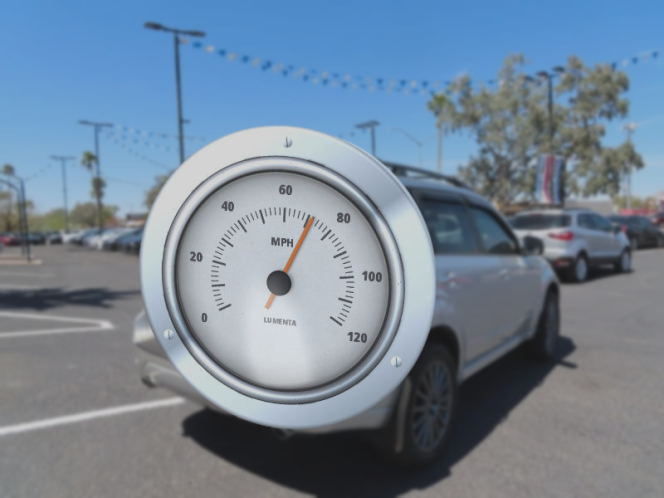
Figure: value=72 unit=mph
